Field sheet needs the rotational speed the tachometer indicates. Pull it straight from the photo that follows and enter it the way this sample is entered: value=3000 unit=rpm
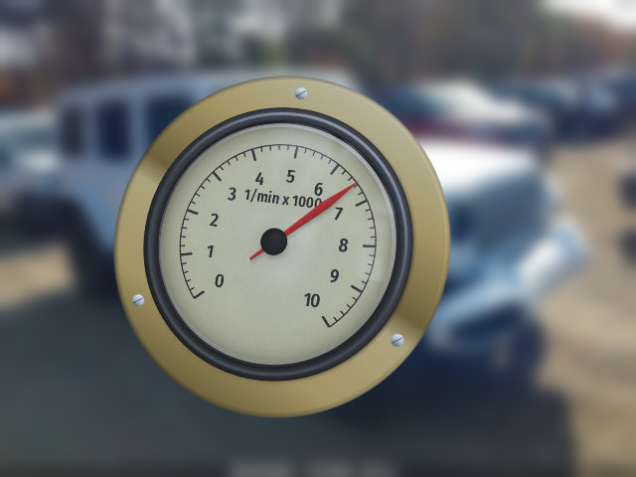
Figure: value=6600 unit=rpm
